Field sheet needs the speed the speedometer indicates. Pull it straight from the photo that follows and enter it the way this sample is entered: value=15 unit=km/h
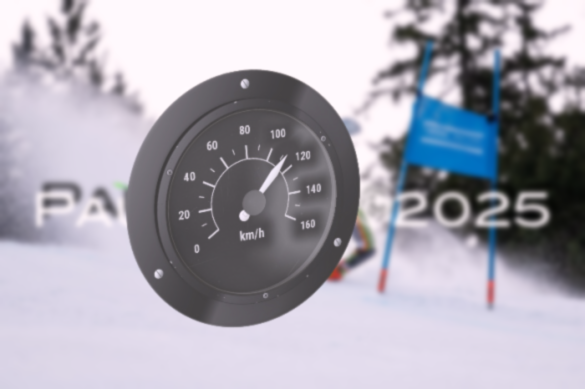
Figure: value=110 unit=km/h
